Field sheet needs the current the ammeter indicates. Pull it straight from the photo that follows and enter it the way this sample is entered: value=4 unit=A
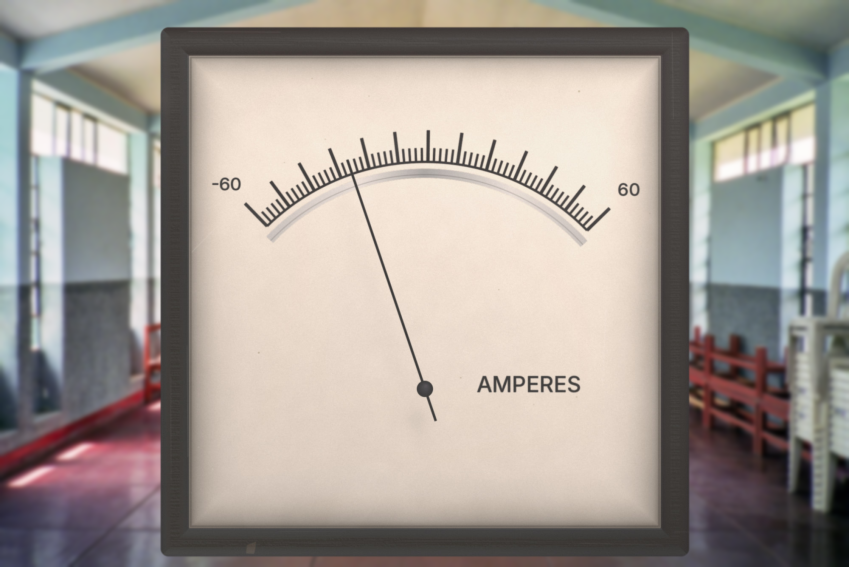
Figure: value=-26 unit=A
